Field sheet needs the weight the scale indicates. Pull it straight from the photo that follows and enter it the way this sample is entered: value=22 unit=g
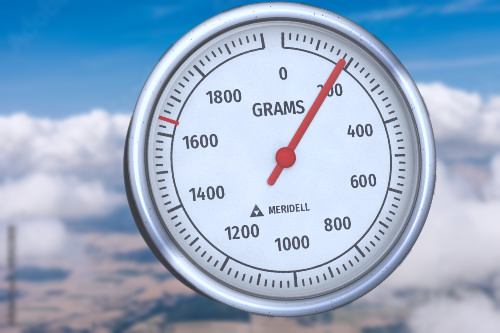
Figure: value=180 unit=g
